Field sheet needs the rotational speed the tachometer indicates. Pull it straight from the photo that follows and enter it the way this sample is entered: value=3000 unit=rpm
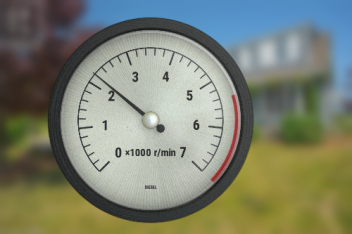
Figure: value=2200 unit=rpm
